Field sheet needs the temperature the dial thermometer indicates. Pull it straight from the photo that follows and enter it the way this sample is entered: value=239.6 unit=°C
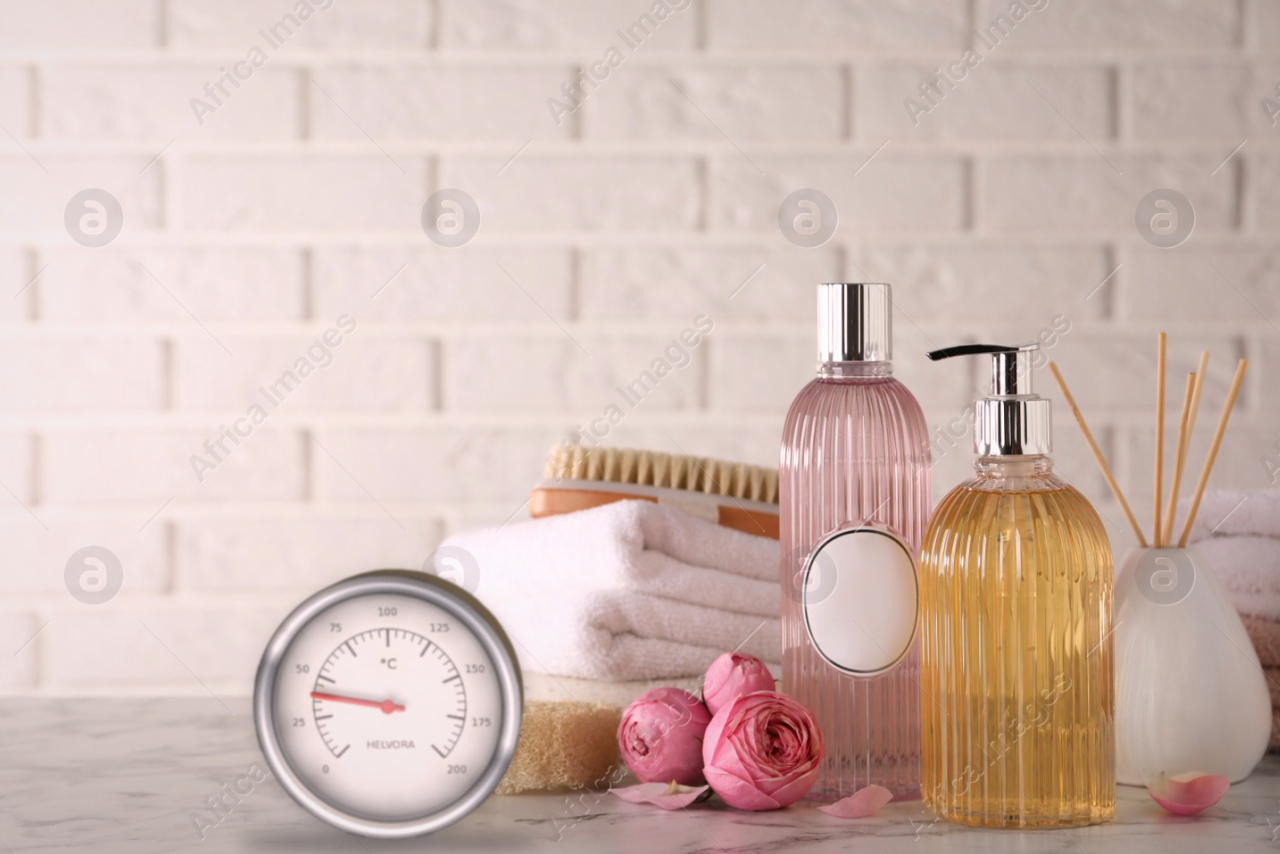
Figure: value=40 unit=°C
